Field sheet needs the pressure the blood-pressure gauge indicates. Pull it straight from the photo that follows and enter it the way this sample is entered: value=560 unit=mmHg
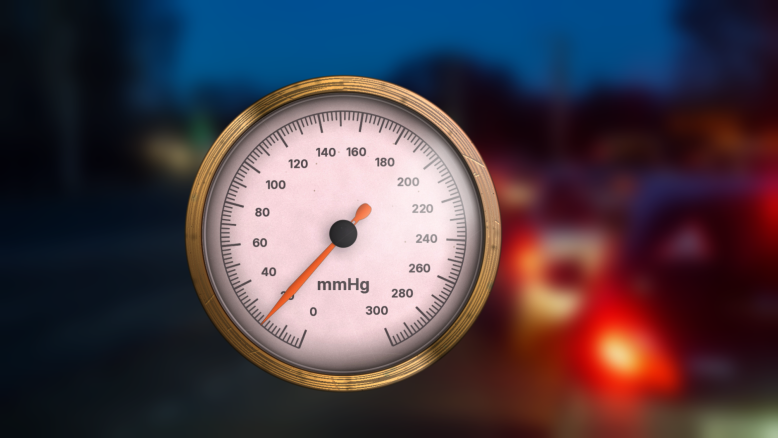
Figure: value=20 unit=mmHg
